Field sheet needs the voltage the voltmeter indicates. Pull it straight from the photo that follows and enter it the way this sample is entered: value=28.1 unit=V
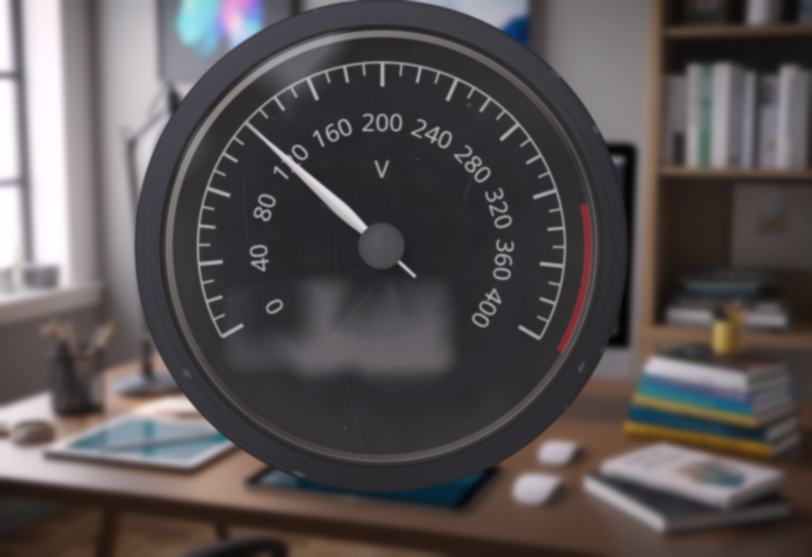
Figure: value=120 unit=V
